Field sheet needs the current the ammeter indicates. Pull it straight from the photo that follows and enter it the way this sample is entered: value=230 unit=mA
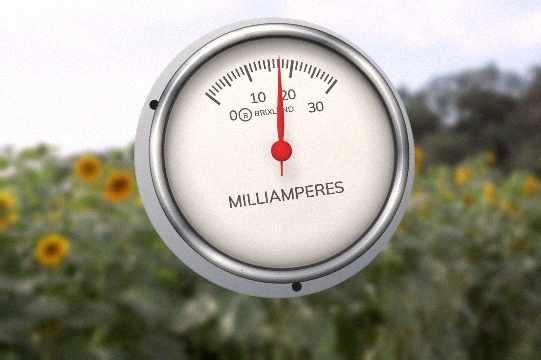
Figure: value=17 unit=mA
